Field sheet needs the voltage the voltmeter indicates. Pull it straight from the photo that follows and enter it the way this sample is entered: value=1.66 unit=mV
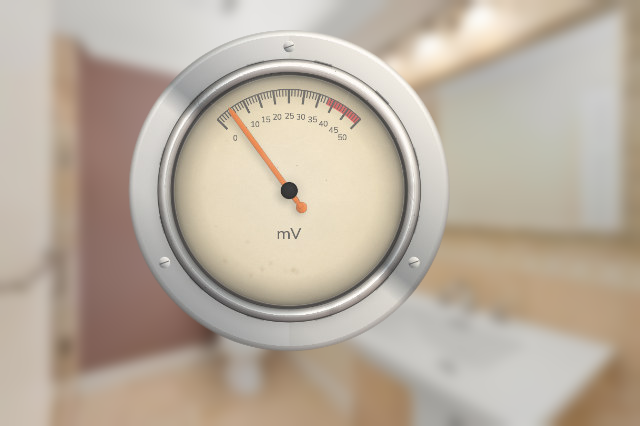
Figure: value=5 unit=mV
